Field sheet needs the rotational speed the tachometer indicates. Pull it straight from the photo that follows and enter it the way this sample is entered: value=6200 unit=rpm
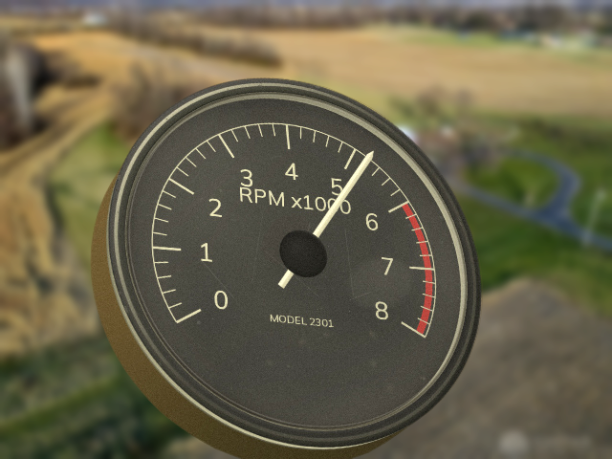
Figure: value=5200 unit=rpm
